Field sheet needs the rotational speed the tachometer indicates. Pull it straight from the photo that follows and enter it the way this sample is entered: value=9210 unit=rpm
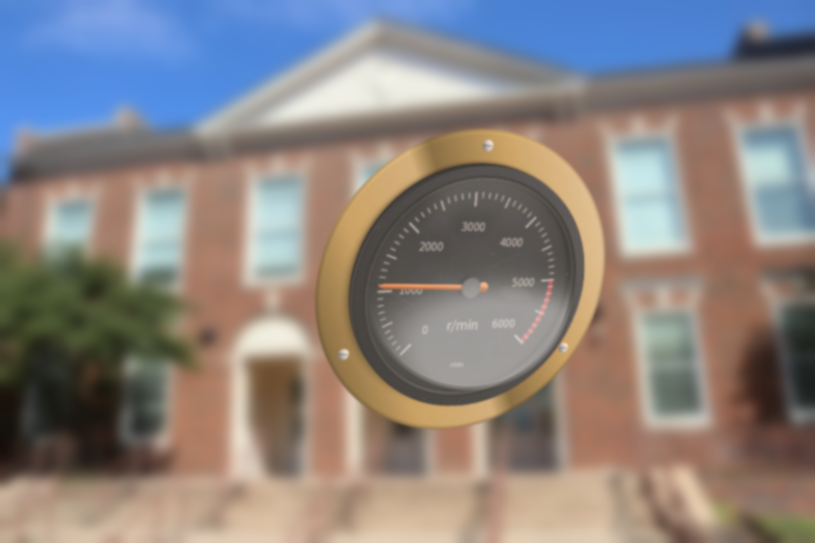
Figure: value=1100 unit=rpm
